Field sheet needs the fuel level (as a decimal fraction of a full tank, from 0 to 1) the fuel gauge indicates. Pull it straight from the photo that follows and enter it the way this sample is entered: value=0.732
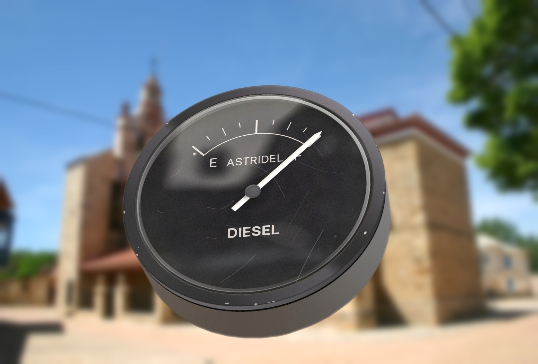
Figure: value=1
